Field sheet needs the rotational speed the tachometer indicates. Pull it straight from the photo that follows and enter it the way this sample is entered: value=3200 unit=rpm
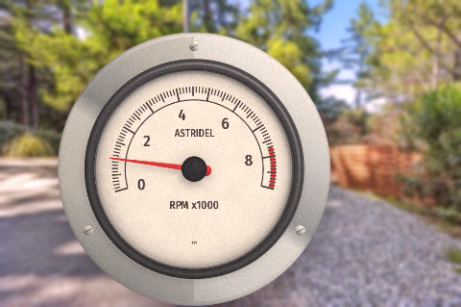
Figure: value=1000 unit=rpm
